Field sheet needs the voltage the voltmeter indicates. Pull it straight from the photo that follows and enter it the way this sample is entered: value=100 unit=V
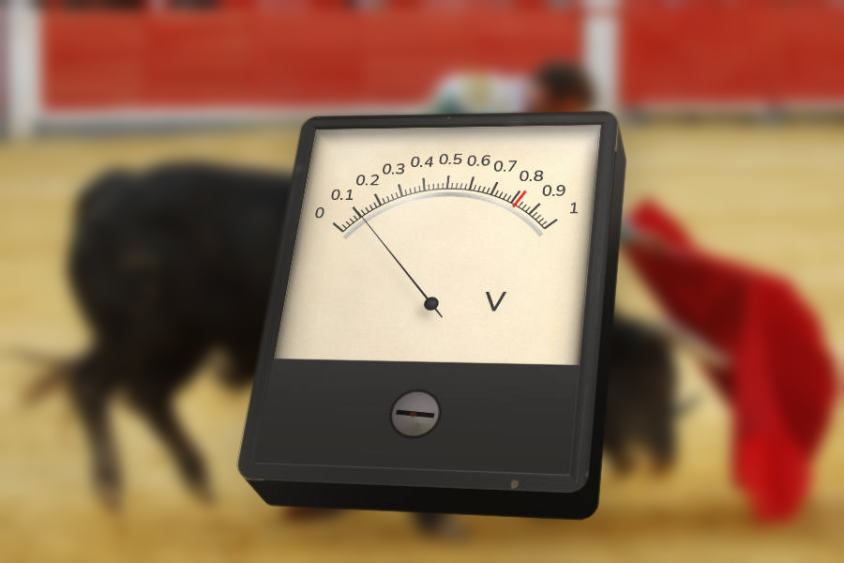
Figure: value=0.1 unit=V
